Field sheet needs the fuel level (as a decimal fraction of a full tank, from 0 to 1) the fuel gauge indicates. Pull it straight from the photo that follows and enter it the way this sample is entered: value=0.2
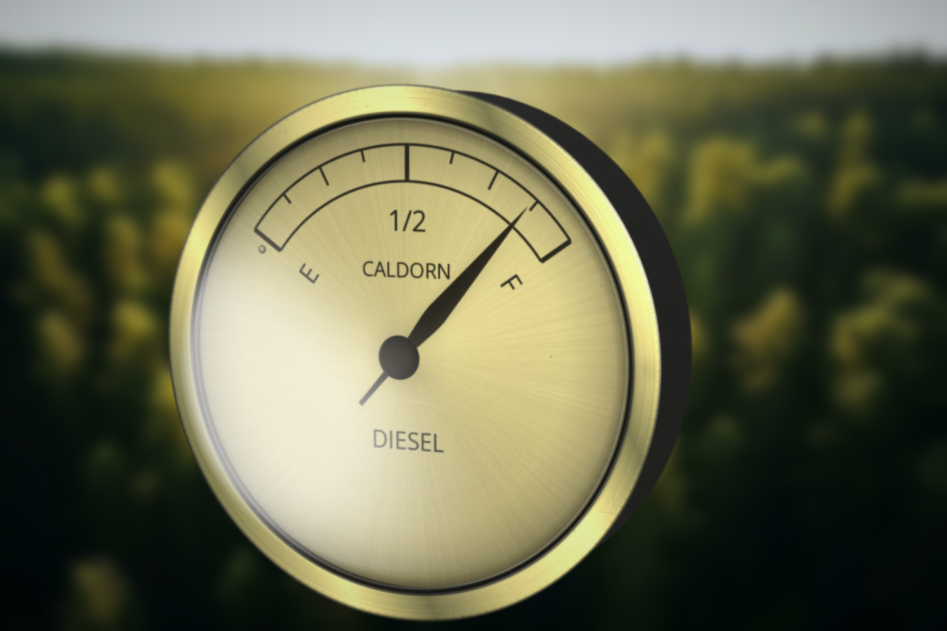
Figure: value=0.875
